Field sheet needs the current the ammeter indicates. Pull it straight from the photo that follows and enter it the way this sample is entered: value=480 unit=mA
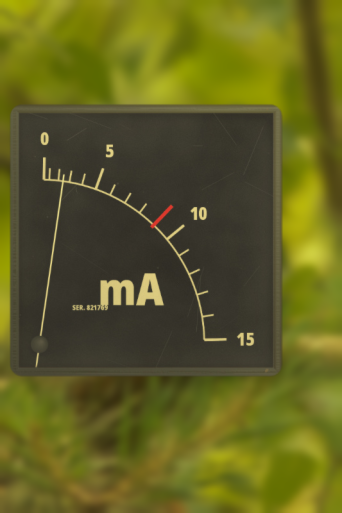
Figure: value=2.5 unit=mA
